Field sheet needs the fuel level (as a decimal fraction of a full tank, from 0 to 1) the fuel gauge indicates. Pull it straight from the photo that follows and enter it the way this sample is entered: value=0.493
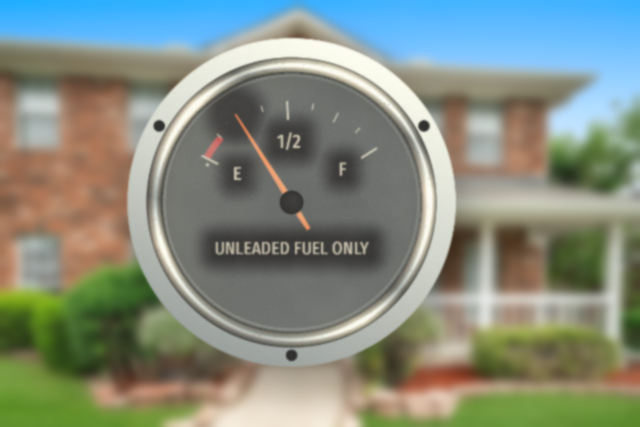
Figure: value=0.25
